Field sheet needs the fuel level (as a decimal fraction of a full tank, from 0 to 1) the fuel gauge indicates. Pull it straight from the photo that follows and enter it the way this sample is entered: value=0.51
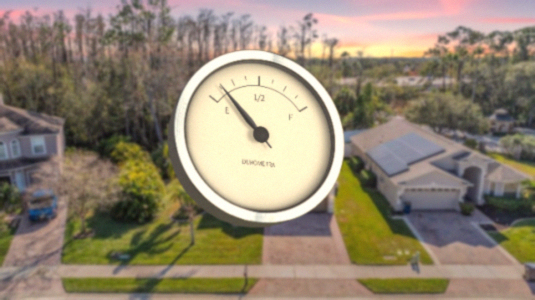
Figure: value=0.125
